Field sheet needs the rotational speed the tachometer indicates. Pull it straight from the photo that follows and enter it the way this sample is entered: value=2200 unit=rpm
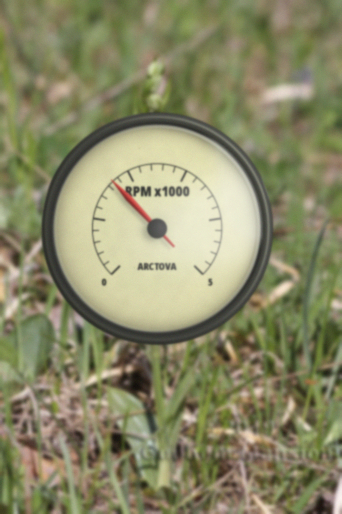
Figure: value=1700 unit=rpm
